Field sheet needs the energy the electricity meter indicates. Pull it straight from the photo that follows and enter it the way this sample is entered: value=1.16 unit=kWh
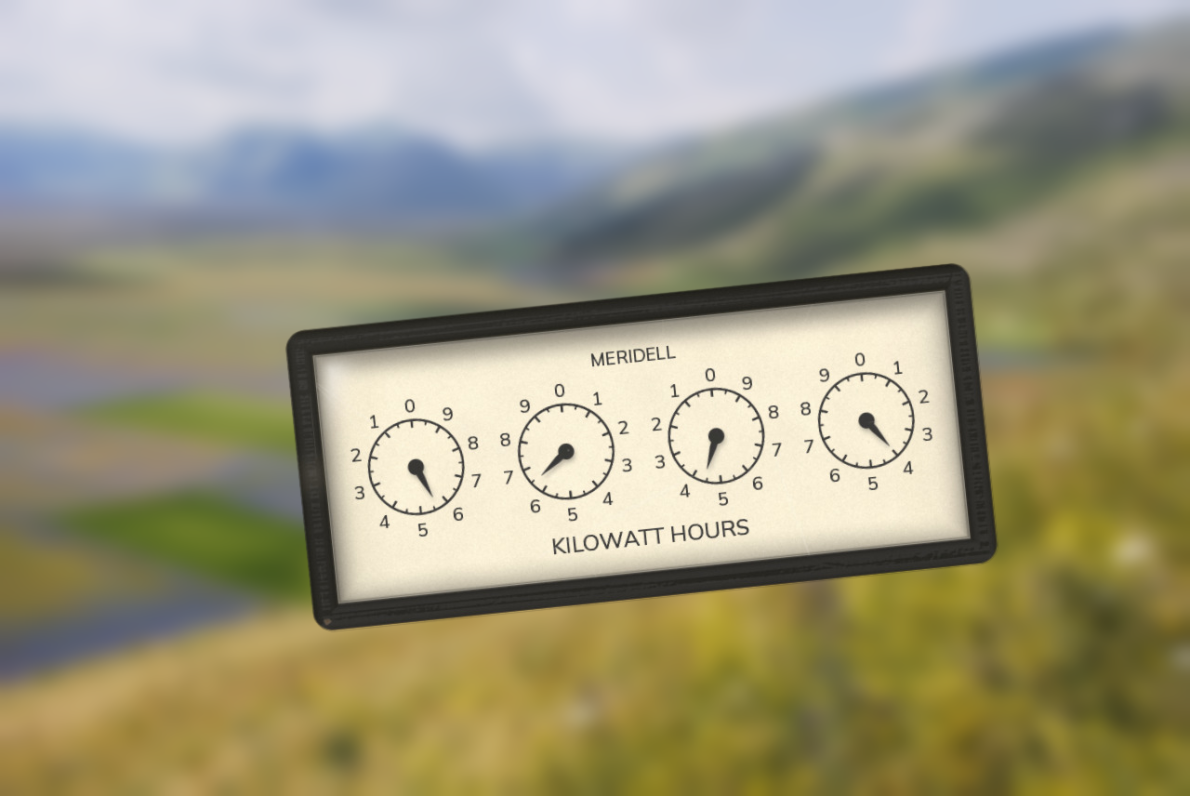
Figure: value=5644 unit=kWh
